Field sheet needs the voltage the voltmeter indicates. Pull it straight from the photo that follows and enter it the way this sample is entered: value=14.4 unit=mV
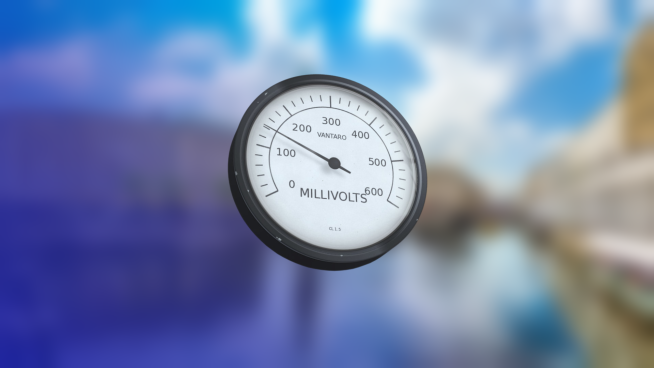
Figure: value=140 unit=mV
